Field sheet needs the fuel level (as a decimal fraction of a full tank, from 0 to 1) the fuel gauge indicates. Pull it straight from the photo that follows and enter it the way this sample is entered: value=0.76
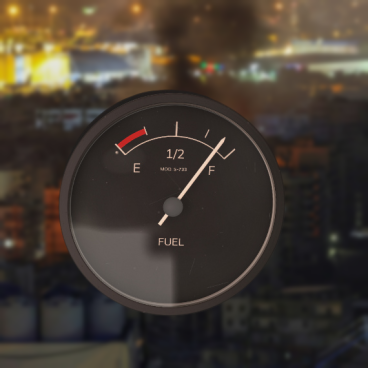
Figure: value=0.875
